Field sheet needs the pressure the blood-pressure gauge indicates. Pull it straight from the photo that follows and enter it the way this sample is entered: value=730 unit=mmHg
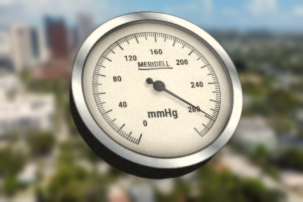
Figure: value=280 unit=mmHg
